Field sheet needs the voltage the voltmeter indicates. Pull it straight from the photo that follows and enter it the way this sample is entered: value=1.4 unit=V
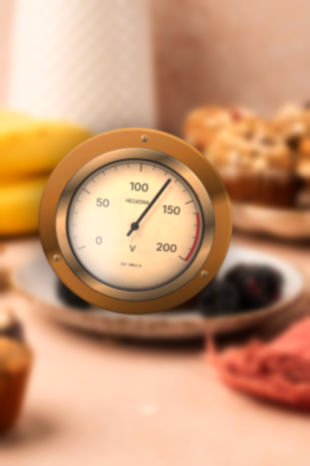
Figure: value=125 unit=V
